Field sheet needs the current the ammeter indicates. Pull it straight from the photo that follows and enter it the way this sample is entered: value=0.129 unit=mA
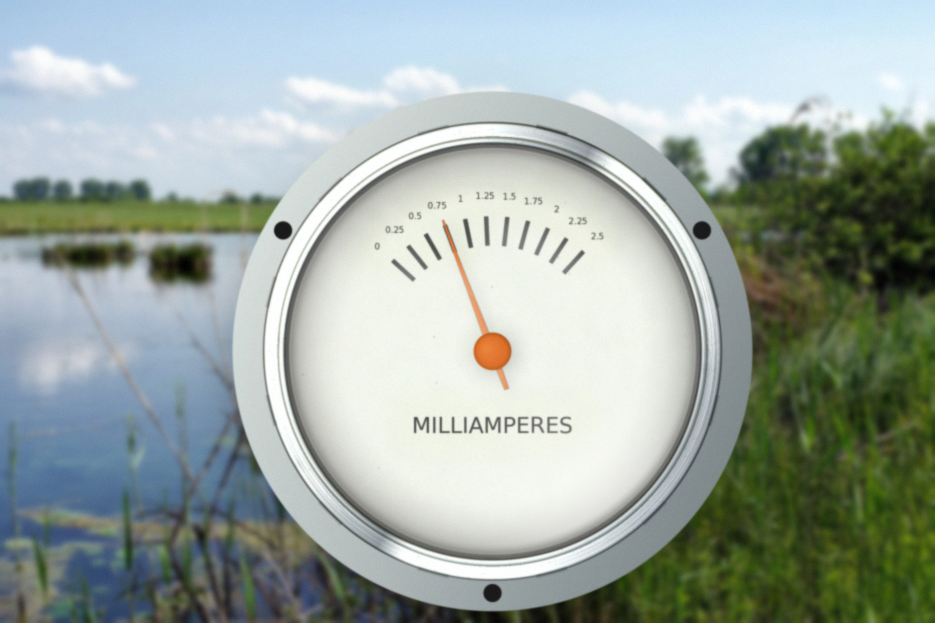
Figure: value=0.75 unit=mA
